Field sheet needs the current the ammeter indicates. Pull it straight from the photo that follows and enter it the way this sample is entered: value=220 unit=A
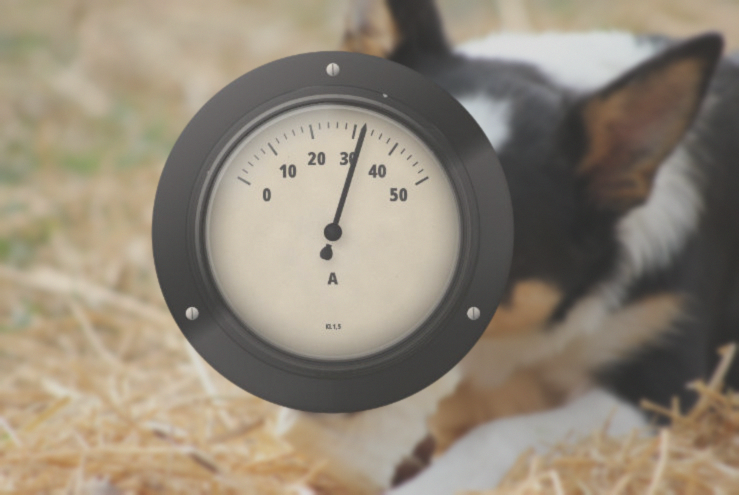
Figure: value=32 unit=A
